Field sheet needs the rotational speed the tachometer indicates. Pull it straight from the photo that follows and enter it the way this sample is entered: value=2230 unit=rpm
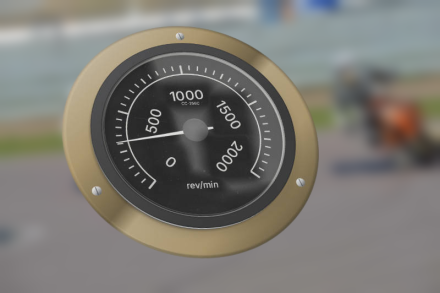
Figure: value=300 unit=rpm
